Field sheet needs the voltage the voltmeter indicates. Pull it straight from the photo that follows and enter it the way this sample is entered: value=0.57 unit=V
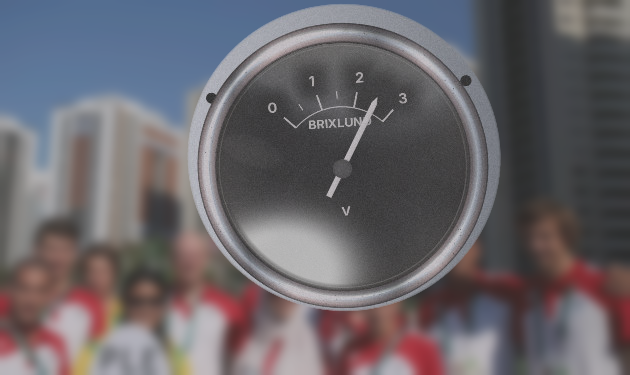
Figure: value=2.5 unit=V
